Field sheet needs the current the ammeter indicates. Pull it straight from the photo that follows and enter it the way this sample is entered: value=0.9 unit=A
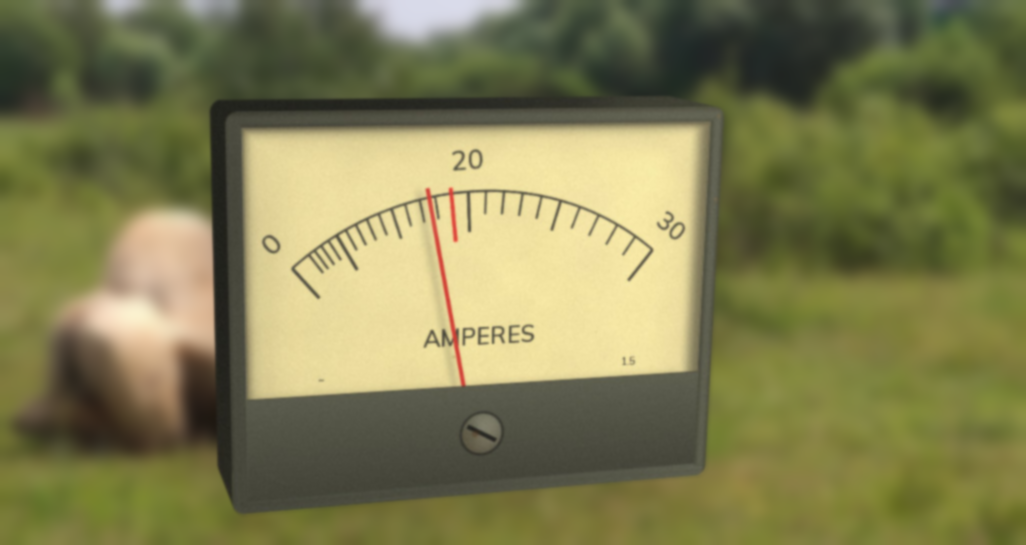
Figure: value=17.5 unit=A
